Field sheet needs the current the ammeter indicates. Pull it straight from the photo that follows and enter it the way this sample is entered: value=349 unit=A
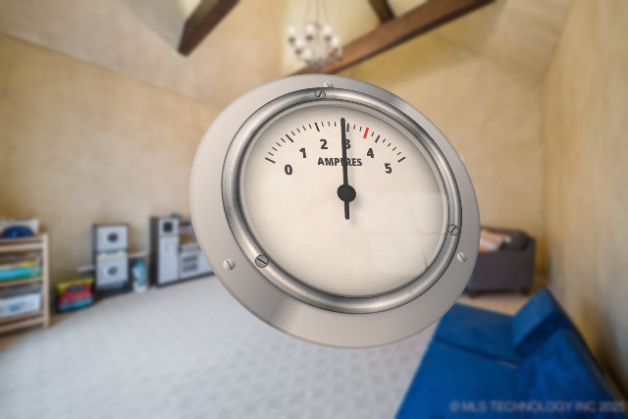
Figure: value=2.8 unit=A
